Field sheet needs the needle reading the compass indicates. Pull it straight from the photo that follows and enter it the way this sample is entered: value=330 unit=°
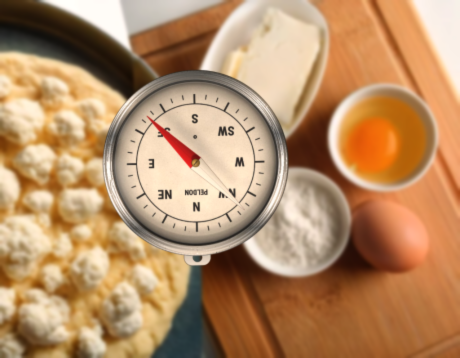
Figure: value=135 unit=°
